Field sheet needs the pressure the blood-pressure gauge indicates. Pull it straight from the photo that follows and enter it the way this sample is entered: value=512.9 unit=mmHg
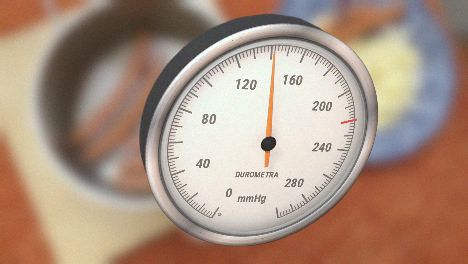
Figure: value=140 unit=mmHg
